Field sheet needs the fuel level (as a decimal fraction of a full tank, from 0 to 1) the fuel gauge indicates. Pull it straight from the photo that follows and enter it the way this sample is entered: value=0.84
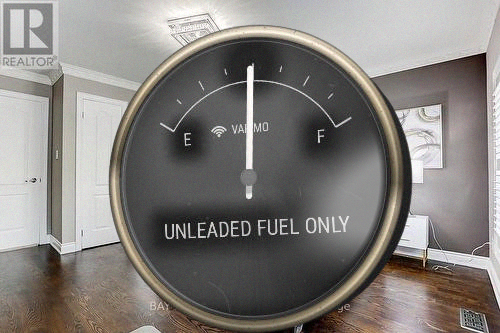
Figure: value=0.5
